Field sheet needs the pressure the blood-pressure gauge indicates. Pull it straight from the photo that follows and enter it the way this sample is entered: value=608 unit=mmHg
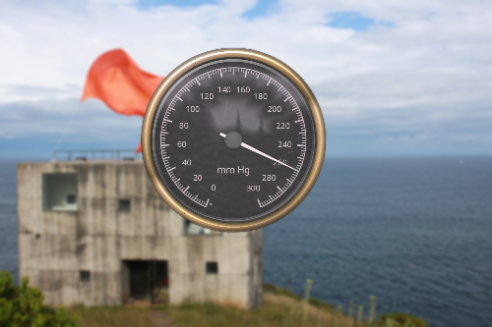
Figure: value=260 unit=mmHg
